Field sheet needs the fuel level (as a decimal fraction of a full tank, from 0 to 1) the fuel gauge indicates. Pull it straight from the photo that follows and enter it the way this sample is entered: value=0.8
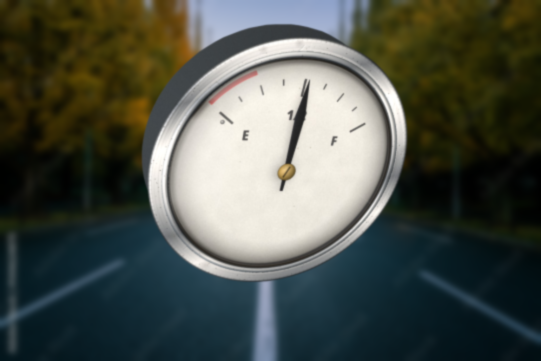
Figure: value=0.5
